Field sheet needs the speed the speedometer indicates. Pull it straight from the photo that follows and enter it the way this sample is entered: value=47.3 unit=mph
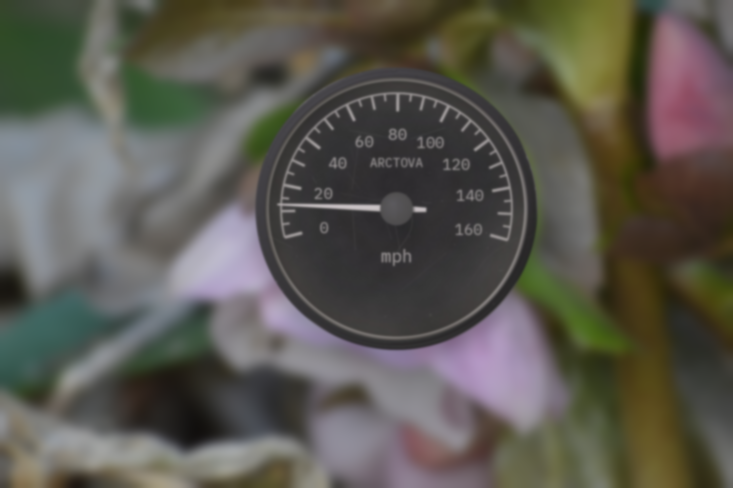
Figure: value=12.5 unit=mph
